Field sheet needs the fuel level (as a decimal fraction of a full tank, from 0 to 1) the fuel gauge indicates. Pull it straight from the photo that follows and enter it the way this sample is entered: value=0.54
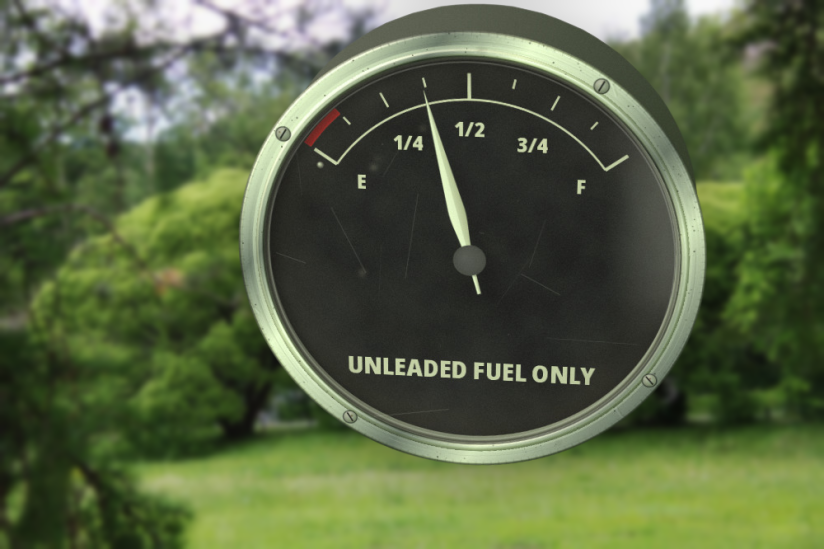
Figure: value=0.375
